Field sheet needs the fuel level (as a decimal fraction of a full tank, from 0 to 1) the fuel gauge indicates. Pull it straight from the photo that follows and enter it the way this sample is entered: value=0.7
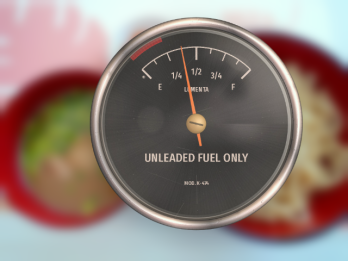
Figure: value=0.375
